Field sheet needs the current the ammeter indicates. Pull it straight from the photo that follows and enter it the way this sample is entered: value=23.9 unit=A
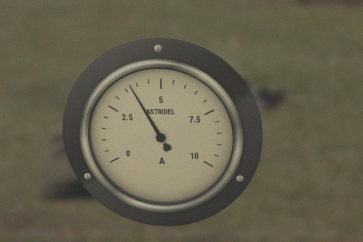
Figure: value=3.75 unit=A
